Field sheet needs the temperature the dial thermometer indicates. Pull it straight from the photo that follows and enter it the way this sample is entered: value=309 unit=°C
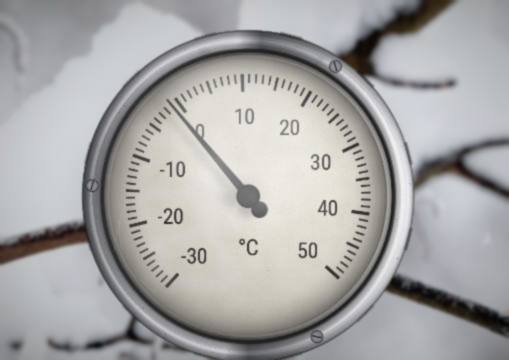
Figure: value=-1 unit=°C
